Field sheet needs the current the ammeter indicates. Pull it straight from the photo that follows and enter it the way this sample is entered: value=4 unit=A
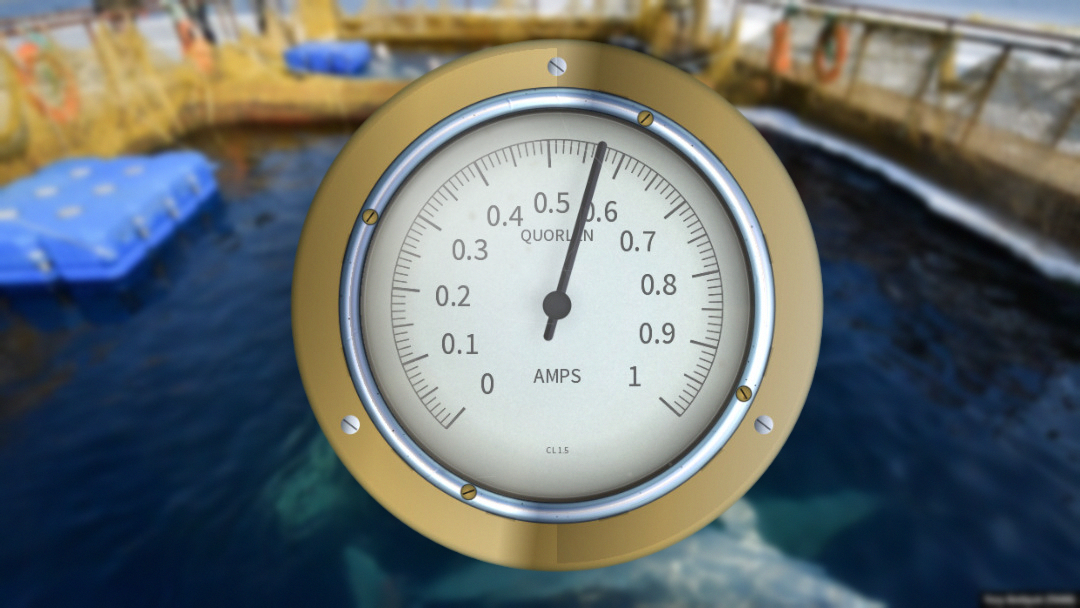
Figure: value=0.57 unit=A
